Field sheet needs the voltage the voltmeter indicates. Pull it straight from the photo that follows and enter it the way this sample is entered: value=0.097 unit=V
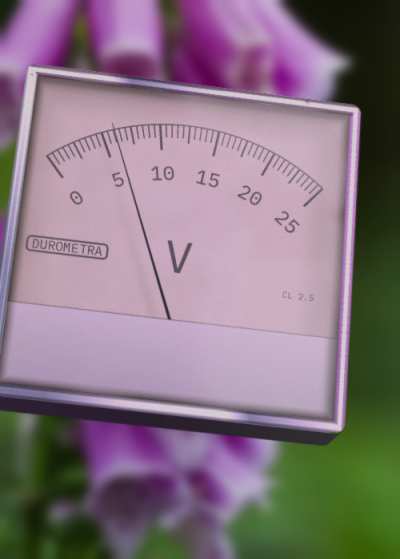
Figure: value=6 unit=V
